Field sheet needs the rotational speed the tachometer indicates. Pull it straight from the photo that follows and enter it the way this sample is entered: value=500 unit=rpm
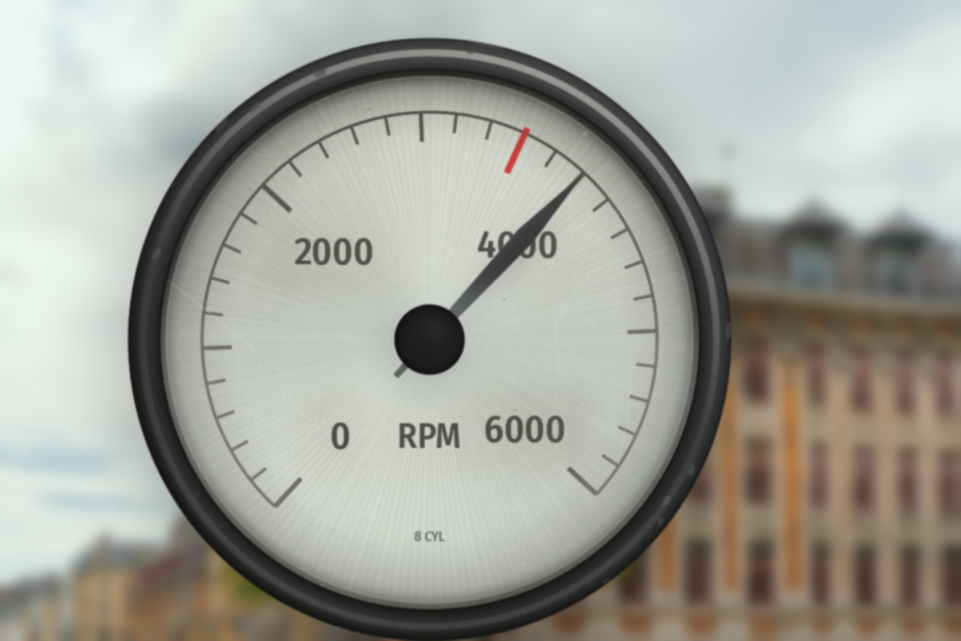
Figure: value=4000 unit=rpm
